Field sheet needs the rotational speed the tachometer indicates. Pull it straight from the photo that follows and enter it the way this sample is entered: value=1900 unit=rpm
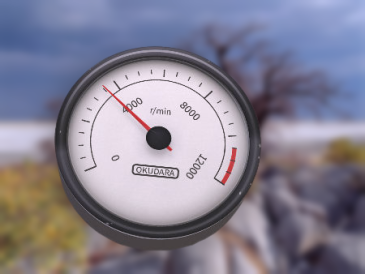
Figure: value=3500 unit=rpm
